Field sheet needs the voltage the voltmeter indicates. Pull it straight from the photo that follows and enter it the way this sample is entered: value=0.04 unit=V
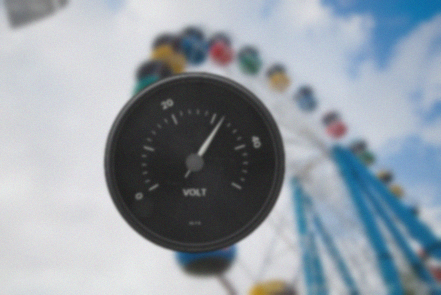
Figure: value=32 unit=V
